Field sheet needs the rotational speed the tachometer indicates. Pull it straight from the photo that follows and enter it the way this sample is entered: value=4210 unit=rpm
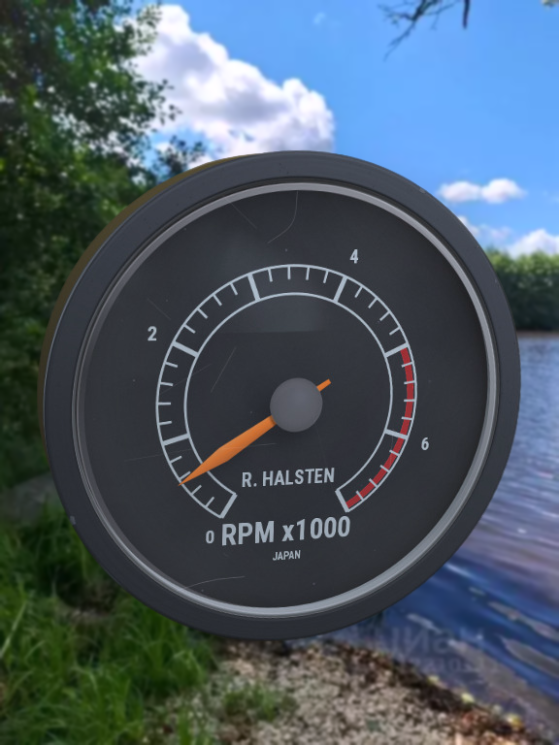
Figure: value=600 unit=rpm
